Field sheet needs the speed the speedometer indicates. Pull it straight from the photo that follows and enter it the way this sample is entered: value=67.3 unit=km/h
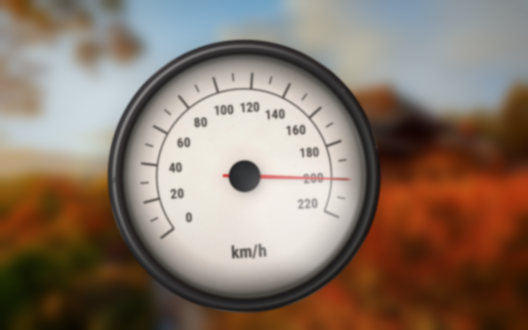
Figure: value=200 unit=km/h
